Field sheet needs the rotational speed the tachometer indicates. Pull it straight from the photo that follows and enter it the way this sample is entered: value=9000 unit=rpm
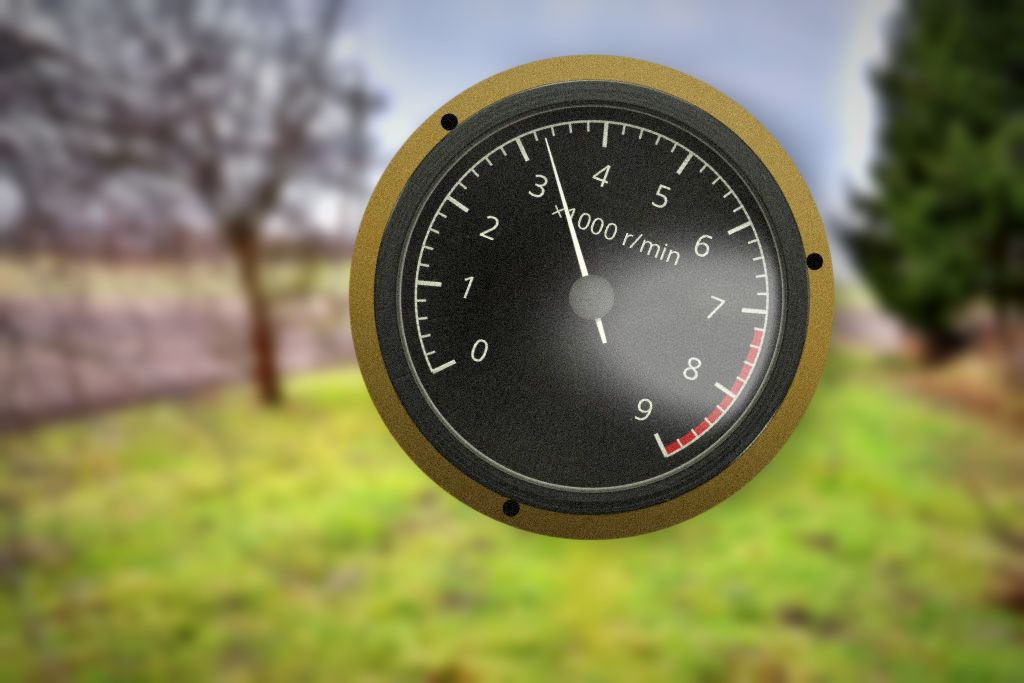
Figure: value=3300 unit=rpm
